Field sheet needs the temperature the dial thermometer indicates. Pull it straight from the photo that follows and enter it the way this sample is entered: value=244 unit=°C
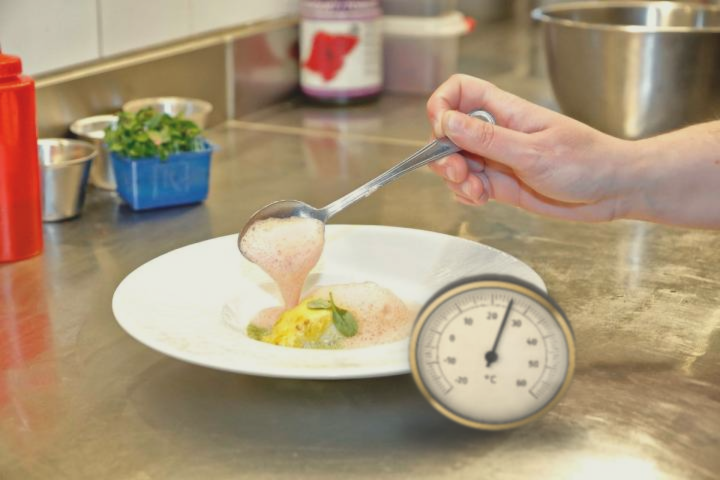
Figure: value=25 unit=°C
